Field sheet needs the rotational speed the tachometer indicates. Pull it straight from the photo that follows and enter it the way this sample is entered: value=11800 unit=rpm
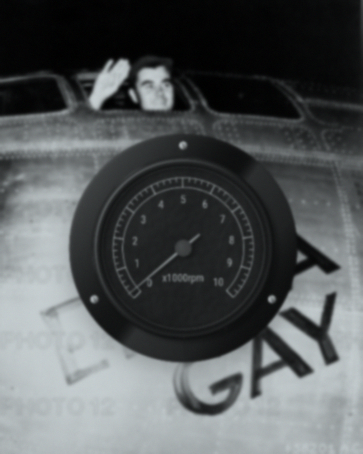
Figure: value=200 unit=rpm
